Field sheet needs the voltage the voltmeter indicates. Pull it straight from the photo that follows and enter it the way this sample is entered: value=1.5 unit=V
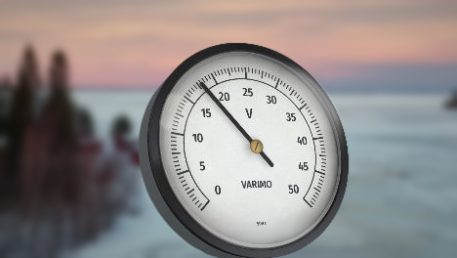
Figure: value=17.5 unit=V
